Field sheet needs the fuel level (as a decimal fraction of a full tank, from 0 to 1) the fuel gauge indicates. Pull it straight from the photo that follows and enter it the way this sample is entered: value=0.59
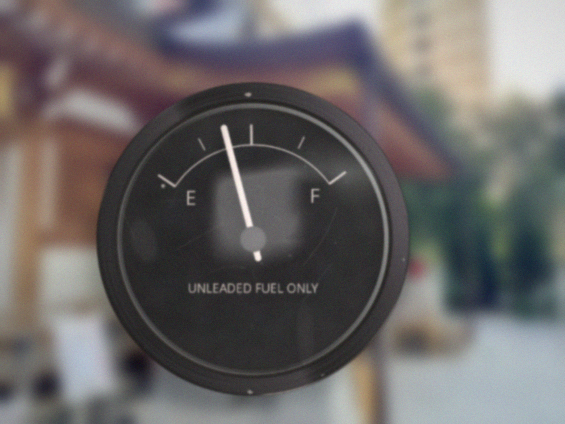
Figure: value=0.375
